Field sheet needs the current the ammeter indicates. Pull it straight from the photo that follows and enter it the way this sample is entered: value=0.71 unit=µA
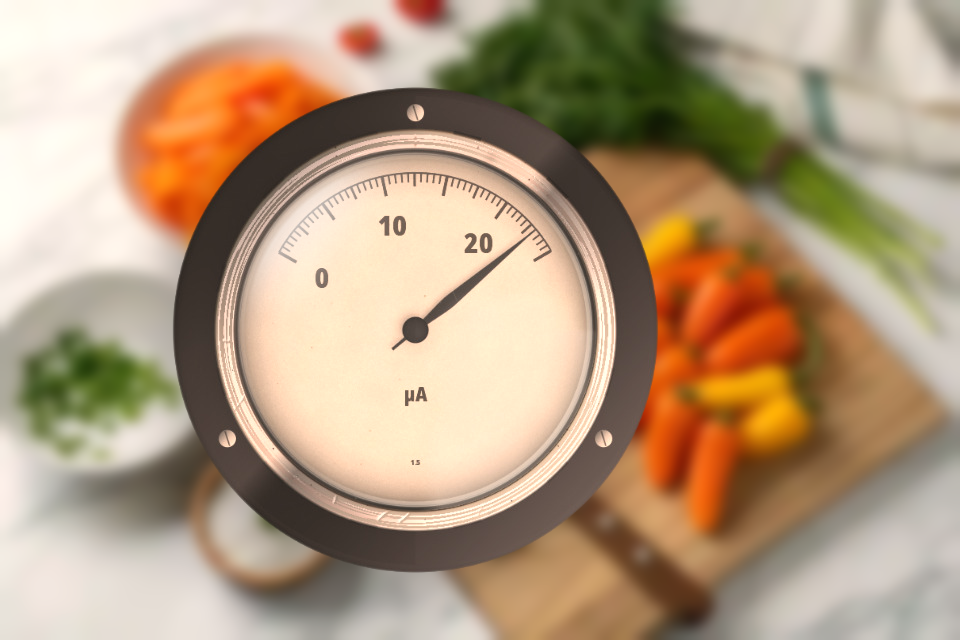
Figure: value=23 unit=µA
